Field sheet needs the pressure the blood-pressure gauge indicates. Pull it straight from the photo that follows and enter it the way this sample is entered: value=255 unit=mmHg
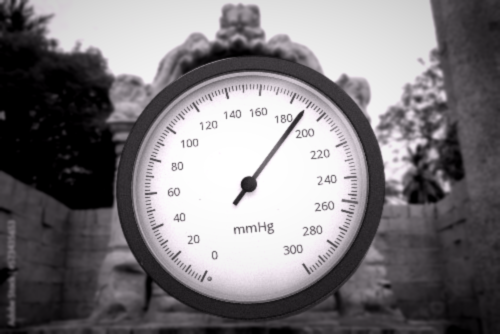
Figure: value=190 unit=mmHg
